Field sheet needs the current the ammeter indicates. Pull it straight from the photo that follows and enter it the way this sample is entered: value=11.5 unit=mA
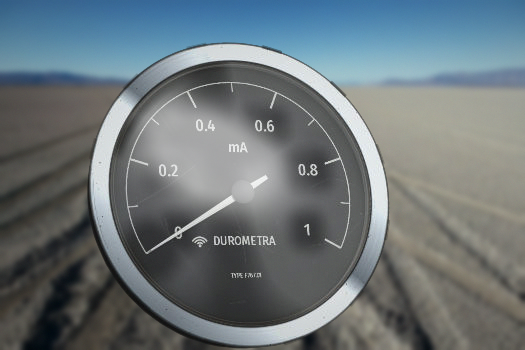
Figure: value=0 unit=mA
